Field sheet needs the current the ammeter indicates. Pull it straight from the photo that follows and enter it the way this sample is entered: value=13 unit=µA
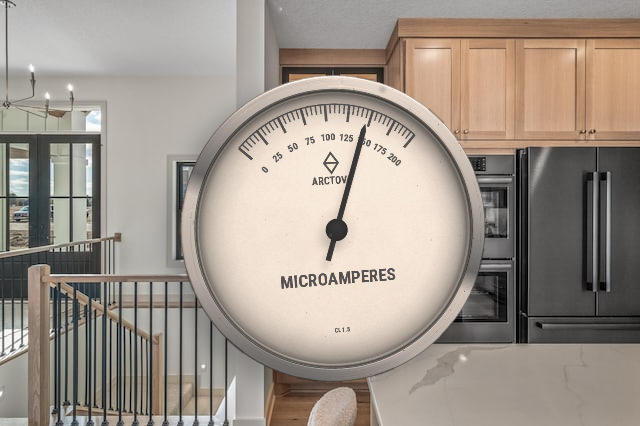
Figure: value=145 unit=µA
